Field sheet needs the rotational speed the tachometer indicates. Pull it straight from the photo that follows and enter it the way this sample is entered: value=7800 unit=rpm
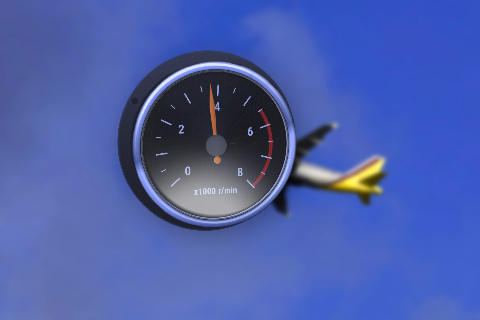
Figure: value=3750 unit=rpm
